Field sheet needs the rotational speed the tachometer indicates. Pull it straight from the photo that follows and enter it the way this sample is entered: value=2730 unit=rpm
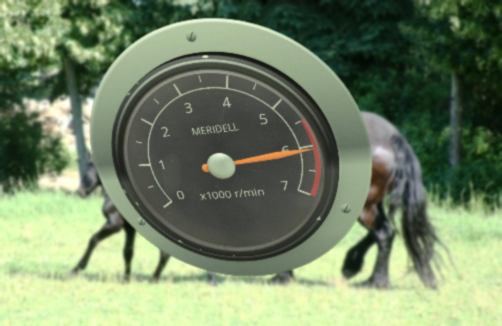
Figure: value=6000 unit=rpm
